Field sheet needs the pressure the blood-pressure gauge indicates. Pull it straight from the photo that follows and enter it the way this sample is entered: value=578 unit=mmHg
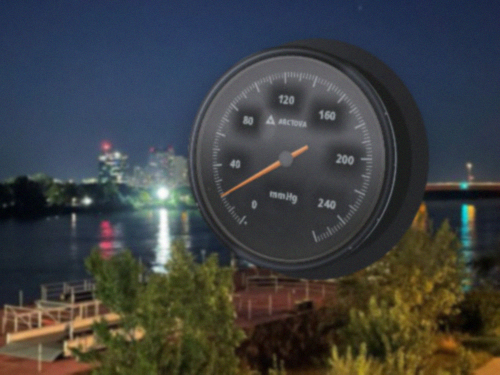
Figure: value=20 unit=mmHg
